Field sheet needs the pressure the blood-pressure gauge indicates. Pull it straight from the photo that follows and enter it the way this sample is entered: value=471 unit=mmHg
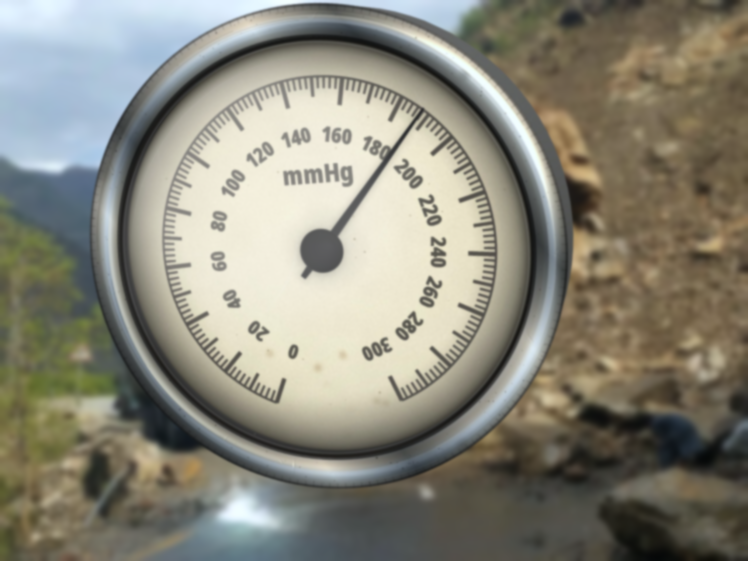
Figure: value=188 unit=mmHg
